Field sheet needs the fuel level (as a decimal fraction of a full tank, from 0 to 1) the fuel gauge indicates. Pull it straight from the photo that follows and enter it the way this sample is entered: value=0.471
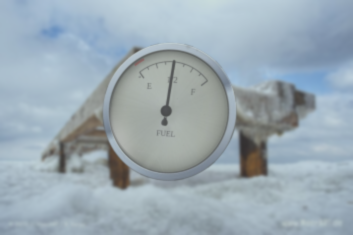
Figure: value=0.5
